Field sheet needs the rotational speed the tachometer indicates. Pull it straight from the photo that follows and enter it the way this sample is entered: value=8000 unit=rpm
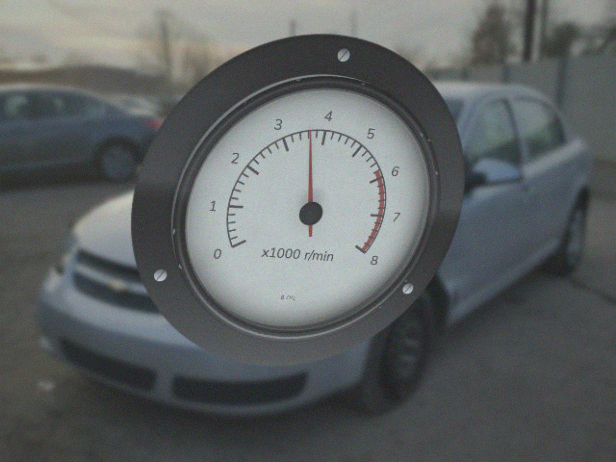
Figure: value=3600 unit=rpm
